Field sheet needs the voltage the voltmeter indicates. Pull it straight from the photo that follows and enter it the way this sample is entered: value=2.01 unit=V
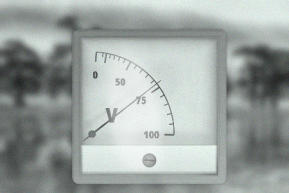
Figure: value=72.5 unit=V
